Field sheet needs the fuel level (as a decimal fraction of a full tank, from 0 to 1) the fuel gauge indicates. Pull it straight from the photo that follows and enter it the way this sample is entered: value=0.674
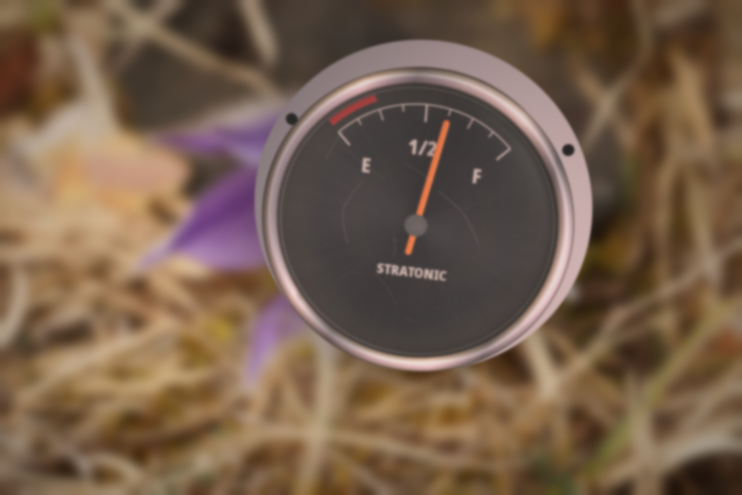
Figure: value=0.625
